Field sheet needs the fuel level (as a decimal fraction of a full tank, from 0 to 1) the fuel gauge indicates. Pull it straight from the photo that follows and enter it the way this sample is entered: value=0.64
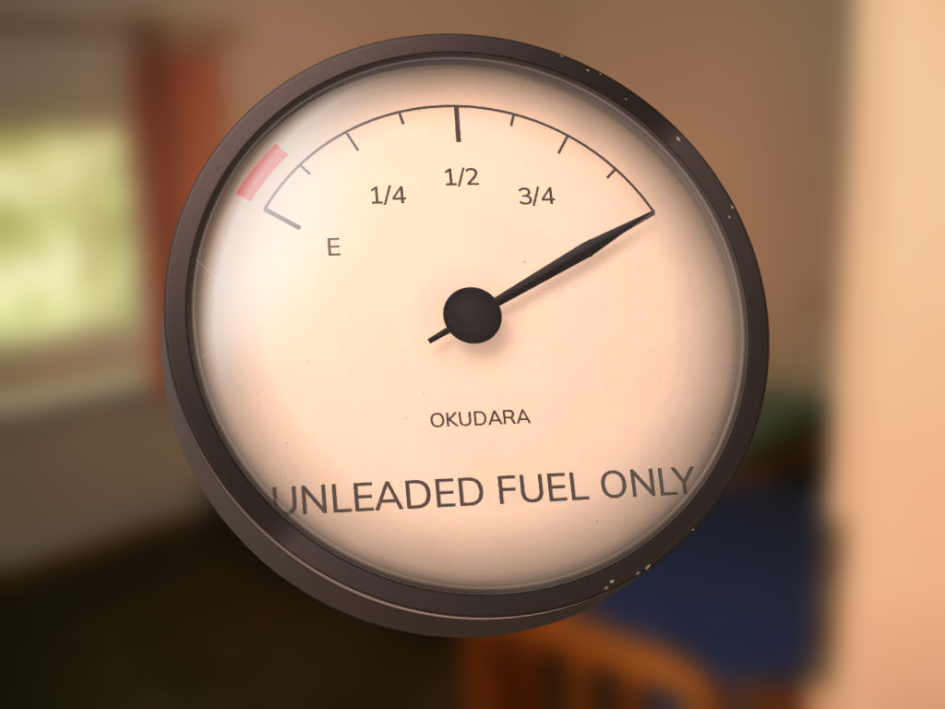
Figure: value=1
